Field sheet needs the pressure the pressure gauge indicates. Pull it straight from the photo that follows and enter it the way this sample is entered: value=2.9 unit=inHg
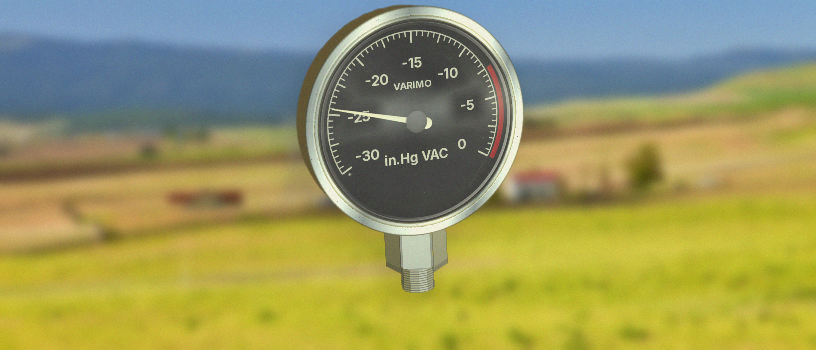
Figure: value=-24.5 unit=inHg
